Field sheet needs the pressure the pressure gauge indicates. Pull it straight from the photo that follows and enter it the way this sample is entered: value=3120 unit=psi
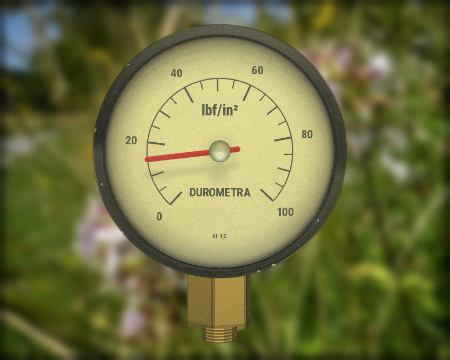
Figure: value=15 unit=psi
